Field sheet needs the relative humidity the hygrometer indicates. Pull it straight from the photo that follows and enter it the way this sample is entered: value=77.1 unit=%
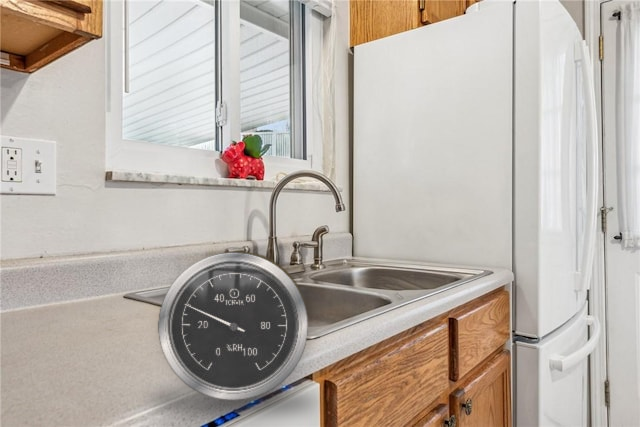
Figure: value=28 unit=%
